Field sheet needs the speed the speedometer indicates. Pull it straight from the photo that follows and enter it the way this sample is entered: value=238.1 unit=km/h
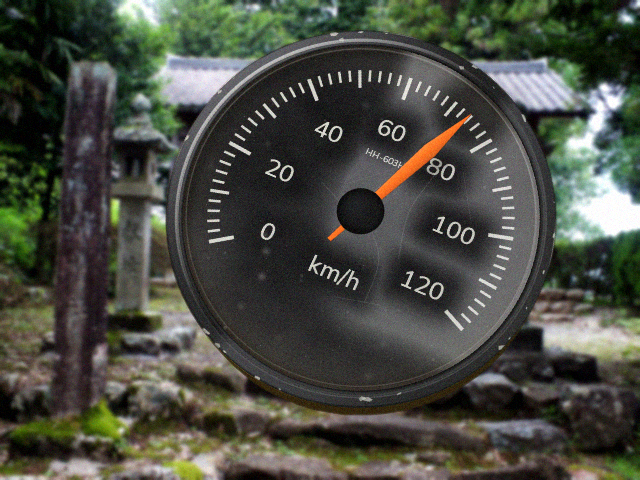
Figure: value=74 unit=km/h
